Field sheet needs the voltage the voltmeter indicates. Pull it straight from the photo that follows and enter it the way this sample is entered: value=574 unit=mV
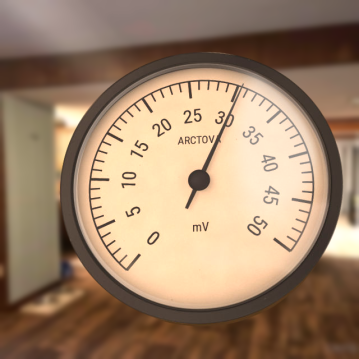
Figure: value=30.5 unit=mV
